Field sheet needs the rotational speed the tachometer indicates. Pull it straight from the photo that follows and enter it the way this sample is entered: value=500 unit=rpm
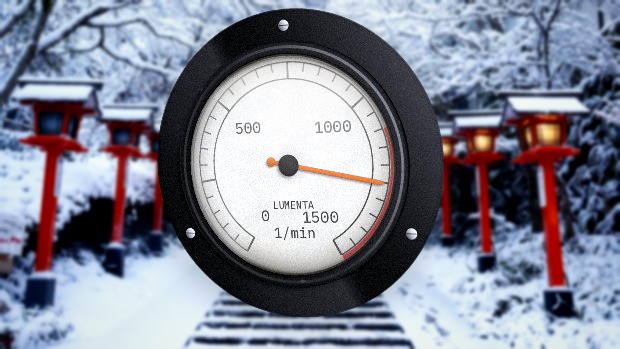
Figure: value=1250 unit=rpm
